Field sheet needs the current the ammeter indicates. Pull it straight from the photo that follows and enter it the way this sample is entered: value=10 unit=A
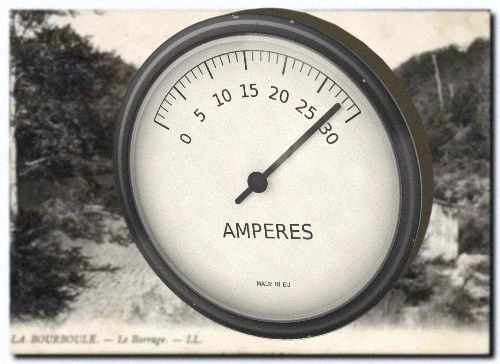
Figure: value=28 unit=A
